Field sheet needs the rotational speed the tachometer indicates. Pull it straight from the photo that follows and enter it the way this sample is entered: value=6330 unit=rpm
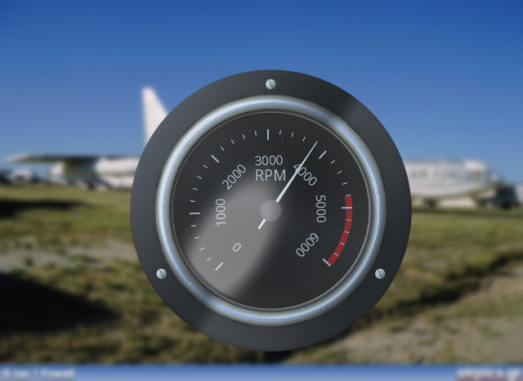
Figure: value=3800 unit=rpm
